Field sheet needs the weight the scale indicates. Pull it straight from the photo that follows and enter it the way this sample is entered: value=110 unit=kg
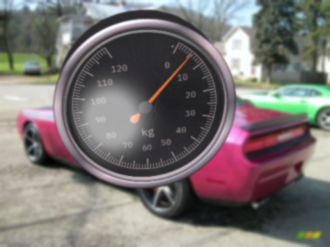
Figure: value=5 unit=kg
